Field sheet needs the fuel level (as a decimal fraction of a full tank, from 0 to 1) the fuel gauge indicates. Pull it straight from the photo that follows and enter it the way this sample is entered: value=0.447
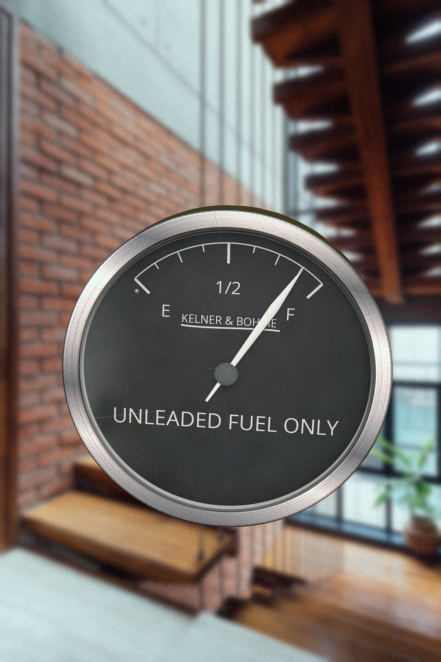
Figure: value=0.875
